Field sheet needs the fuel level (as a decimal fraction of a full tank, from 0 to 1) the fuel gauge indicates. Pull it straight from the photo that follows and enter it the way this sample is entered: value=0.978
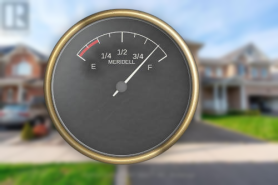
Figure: value=0.875
